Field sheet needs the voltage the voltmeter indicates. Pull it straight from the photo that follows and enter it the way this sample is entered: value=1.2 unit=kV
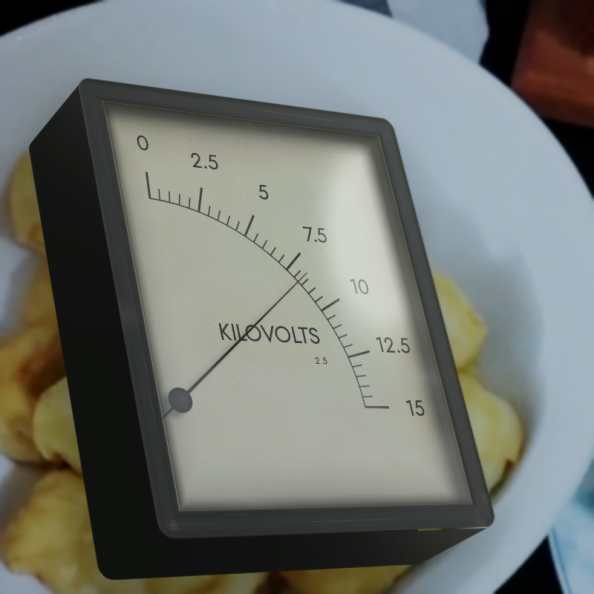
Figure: value=8.25 unit=kV
